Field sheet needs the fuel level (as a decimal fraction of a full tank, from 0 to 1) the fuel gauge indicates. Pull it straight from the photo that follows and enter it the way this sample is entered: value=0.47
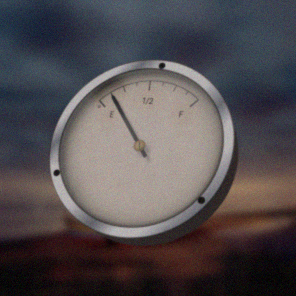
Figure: value=0.125
